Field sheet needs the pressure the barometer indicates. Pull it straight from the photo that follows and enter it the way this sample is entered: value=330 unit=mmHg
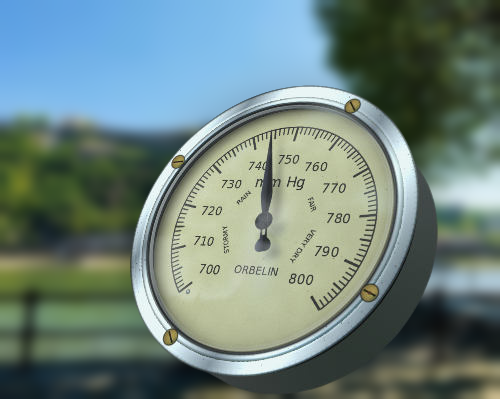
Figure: value=745 unit=mmHg
